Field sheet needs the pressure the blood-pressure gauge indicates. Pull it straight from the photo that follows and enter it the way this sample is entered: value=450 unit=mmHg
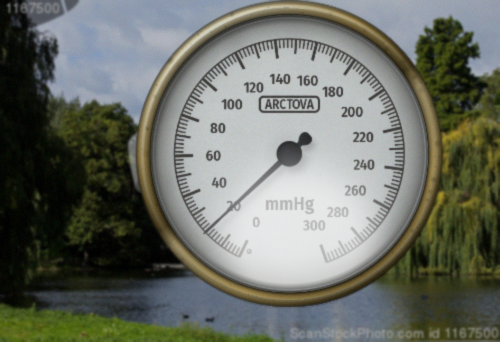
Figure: value=20 unit=mmHg
